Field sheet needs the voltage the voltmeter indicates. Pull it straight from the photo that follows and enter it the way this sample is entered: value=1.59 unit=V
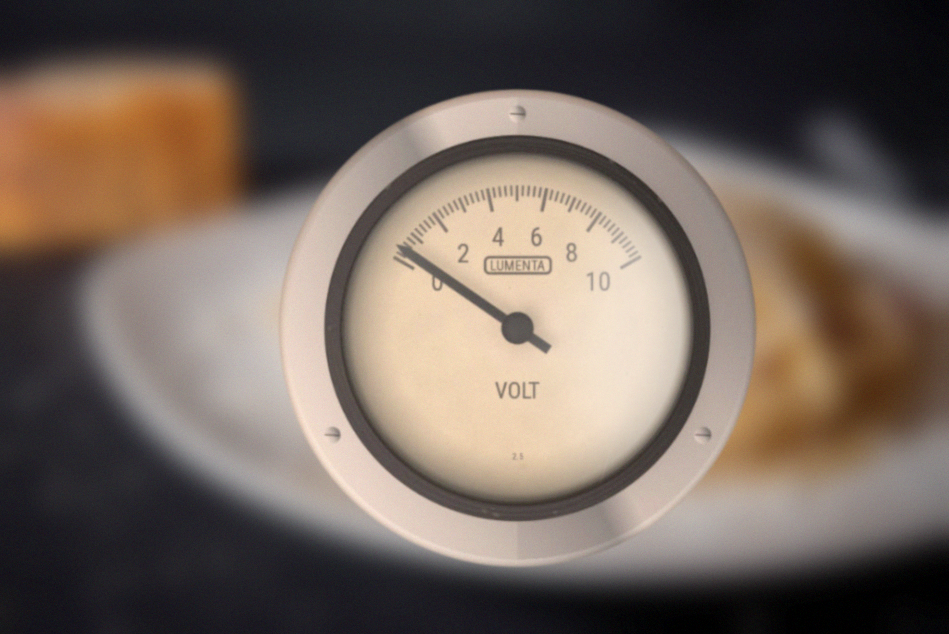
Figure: value=0.4 unit=V
